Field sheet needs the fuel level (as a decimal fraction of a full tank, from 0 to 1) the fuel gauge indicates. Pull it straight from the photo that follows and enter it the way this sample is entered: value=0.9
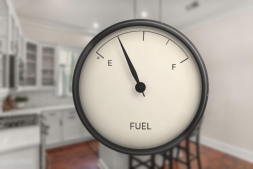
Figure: value=0.25
